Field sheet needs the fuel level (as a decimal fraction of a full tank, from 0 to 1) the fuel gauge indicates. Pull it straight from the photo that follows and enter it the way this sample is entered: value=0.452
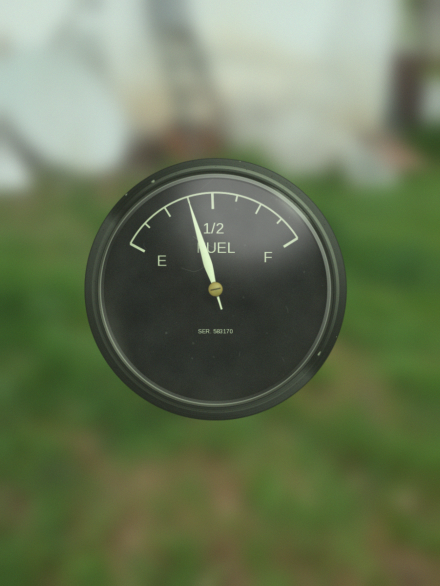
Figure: value=0.375
